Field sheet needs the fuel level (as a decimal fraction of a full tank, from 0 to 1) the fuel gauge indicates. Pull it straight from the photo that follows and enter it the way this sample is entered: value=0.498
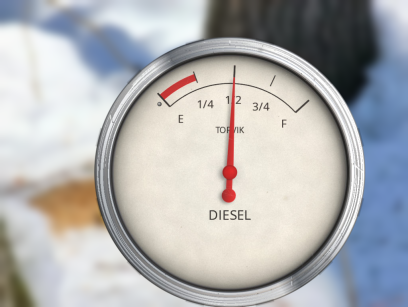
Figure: value=0.5
